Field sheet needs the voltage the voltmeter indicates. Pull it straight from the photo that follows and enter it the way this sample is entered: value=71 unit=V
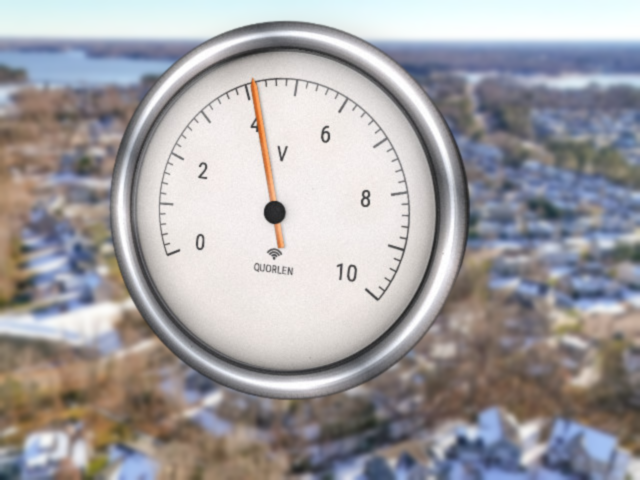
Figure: value=4.2 unit=V
